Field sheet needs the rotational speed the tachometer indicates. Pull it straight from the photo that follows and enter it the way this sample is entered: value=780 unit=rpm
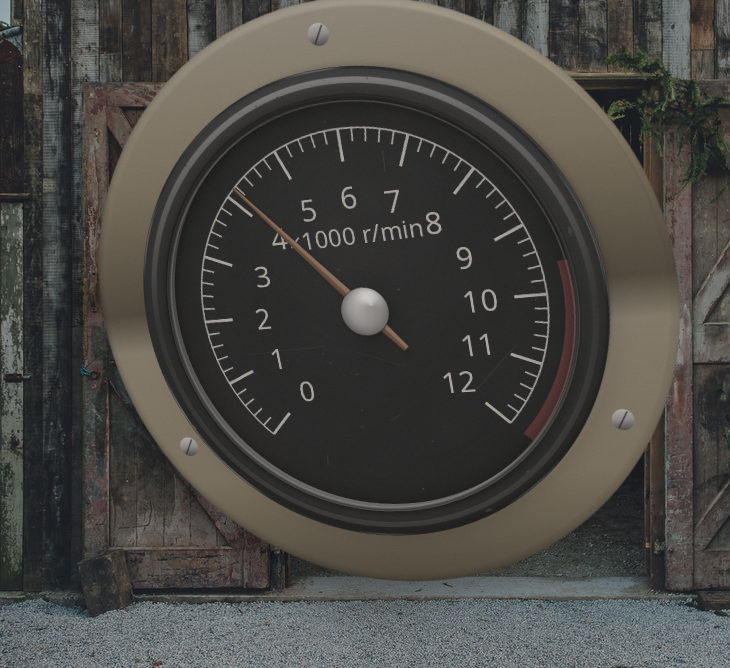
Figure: value=4200 unit=rpm
